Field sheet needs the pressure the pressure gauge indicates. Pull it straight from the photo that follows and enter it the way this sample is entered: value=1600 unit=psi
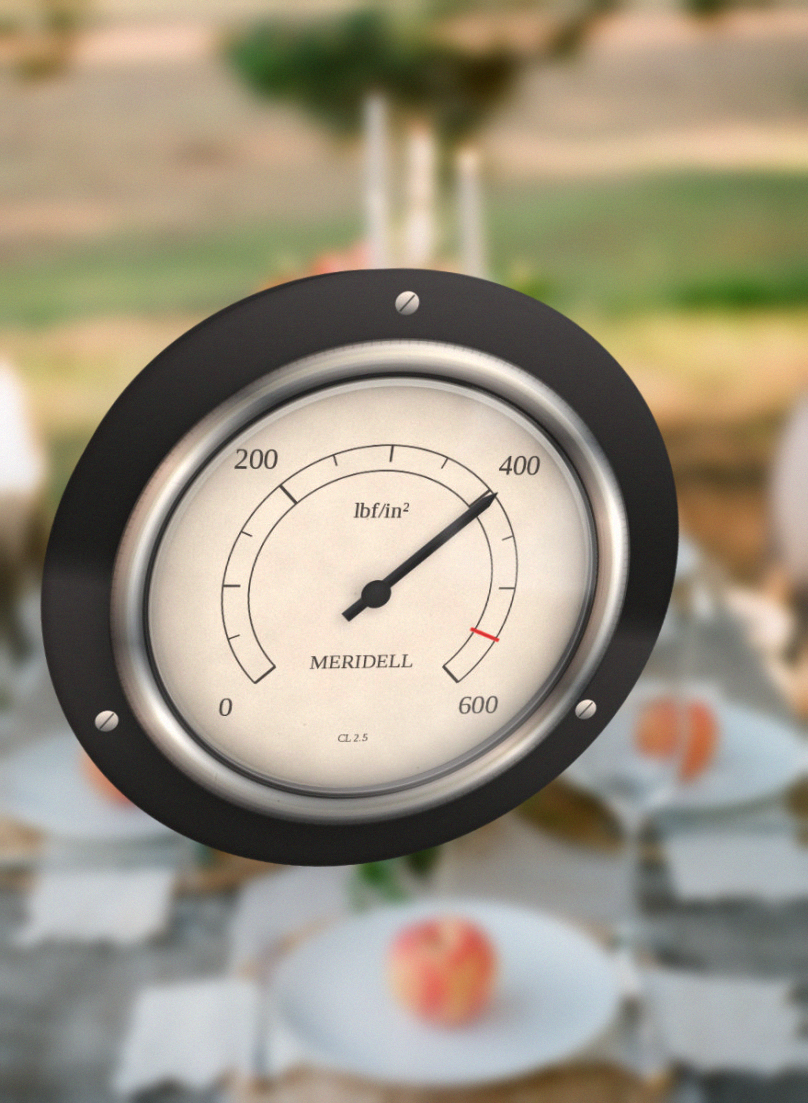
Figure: value=400 unit=psi
